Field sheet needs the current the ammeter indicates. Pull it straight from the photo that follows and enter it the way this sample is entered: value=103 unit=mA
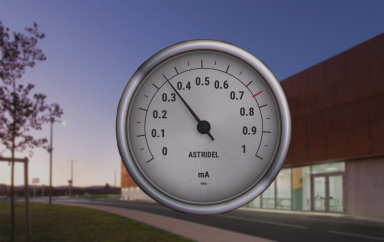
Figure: value=0.35 unit=mA
